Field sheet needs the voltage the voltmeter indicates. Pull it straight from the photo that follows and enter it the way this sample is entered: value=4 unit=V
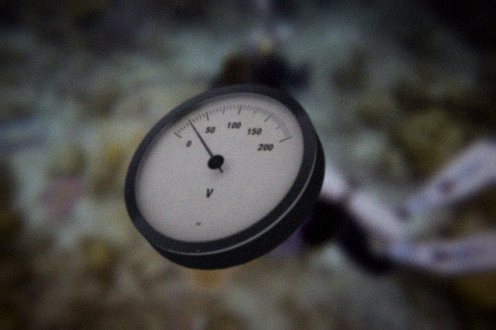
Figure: value=25 unit=V
